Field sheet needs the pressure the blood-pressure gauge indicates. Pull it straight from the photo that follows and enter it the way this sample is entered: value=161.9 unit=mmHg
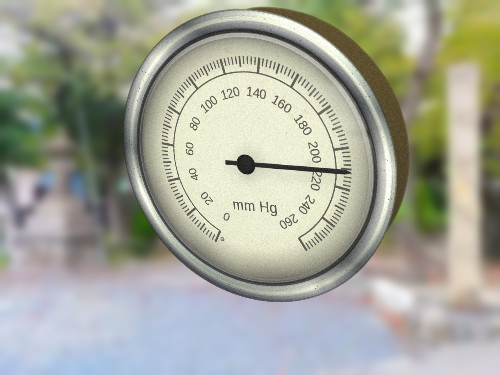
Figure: value=210 unit=mmHg
